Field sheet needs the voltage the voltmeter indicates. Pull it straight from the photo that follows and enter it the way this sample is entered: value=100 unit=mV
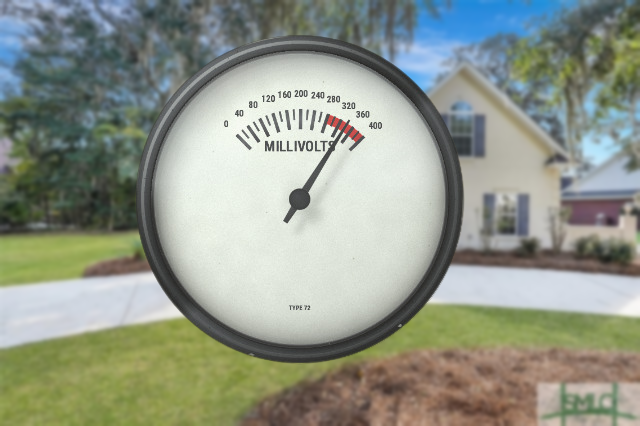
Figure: value=340 unit=mV
